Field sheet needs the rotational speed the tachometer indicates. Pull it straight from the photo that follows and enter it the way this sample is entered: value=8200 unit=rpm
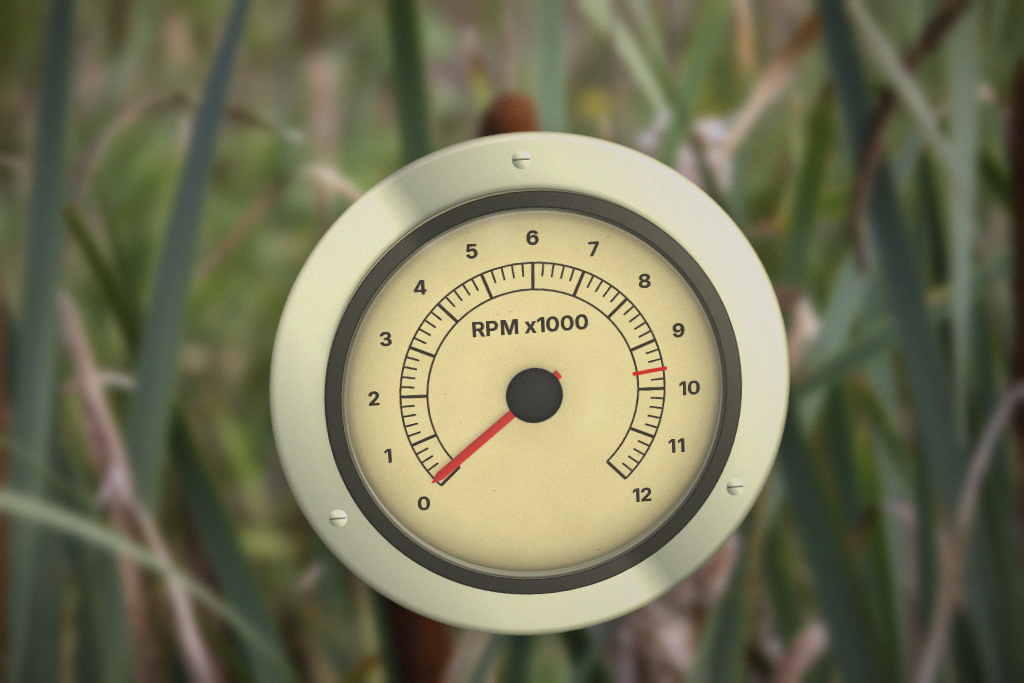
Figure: value=200 unit=rpm
